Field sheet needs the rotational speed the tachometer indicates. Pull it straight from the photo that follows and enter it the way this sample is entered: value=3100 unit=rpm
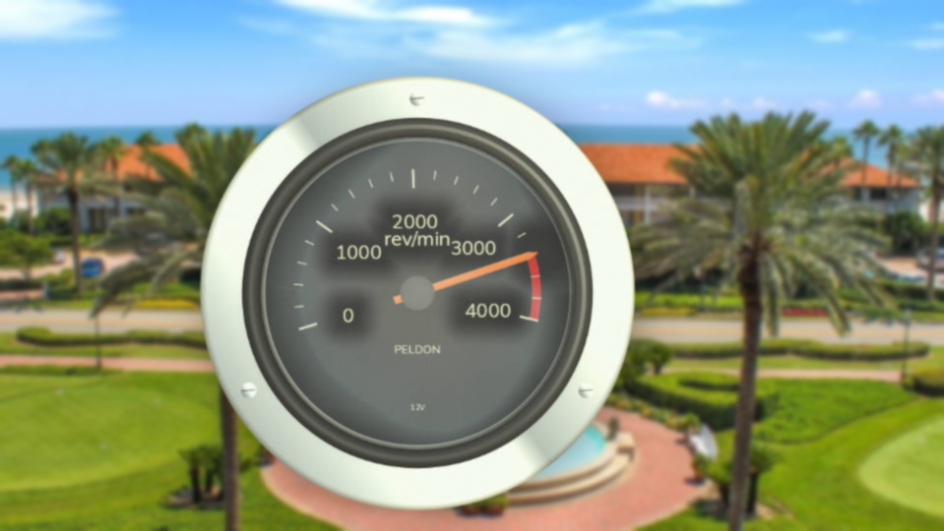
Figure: value=3400 unit=rpm
